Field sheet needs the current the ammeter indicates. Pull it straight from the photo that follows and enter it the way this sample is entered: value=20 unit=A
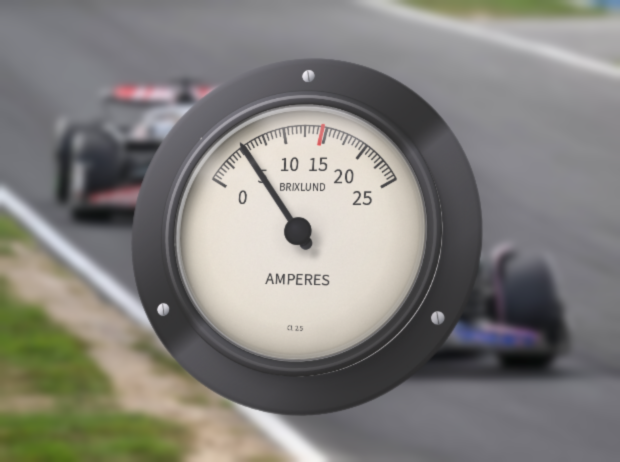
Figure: value=5 unit=A
